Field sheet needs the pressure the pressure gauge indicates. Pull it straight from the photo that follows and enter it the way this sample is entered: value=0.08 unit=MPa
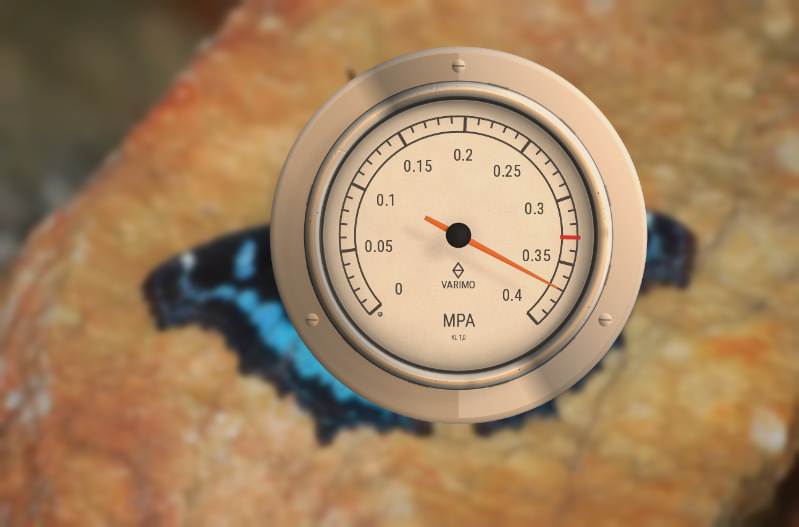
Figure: value=0.37 unit=MPa
